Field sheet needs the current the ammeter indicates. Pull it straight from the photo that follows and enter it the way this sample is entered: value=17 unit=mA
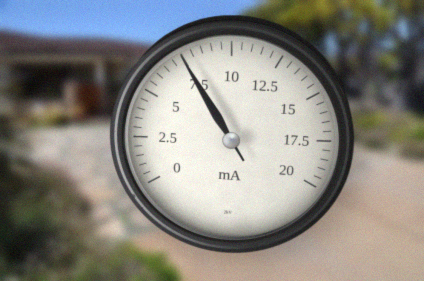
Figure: value=7.5 unit=mA
